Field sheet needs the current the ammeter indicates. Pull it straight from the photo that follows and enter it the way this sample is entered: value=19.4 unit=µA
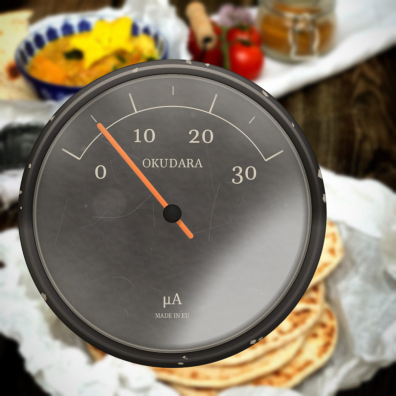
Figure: value=5 unit=µA
